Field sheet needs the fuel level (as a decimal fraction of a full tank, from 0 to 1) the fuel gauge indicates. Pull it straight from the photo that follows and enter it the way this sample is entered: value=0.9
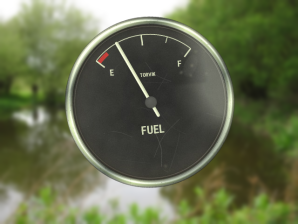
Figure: value=0.25
